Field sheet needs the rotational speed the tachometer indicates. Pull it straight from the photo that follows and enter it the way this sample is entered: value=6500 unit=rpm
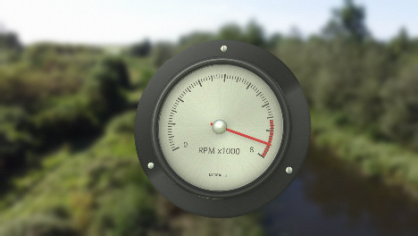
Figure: value=7500 unit=rpm
